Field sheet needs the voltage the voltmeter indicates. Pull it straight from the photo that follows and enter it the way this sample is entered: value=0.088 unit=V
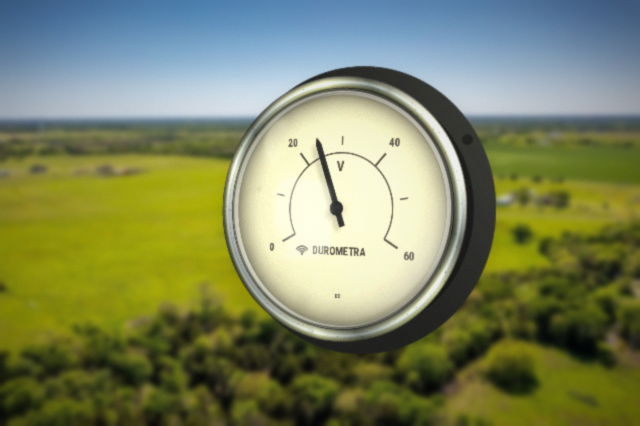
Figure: value=25 unit=V
